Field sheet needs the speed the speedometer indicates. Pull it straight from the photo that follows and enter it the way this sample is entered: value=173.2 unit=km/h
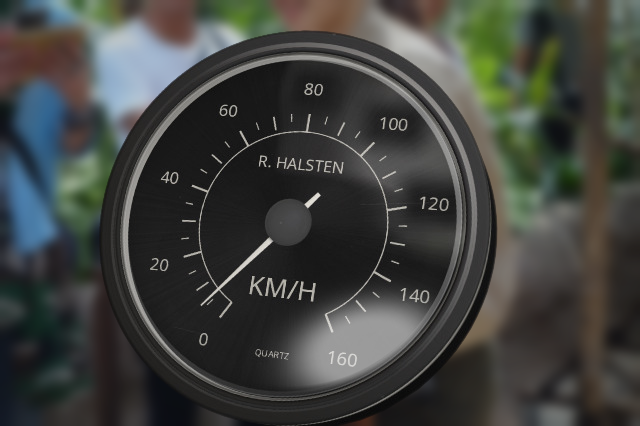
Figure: value=5 unit=km/h
